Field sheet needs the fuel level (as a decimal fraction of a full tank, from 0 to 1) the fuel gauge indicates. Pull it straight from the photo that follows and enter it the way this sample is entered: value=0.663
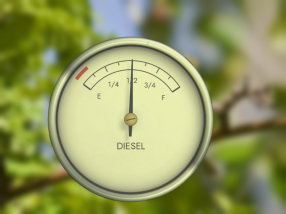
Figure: value=0.5
